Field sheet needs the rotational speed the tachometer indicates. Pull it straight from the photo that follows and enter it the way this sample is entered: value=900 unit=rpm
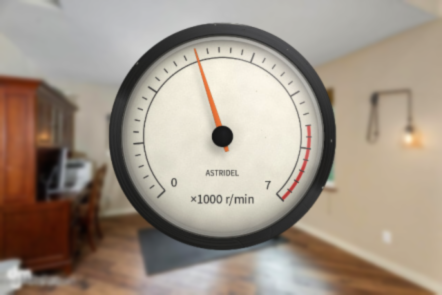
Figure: value=3000 unit=rpm
